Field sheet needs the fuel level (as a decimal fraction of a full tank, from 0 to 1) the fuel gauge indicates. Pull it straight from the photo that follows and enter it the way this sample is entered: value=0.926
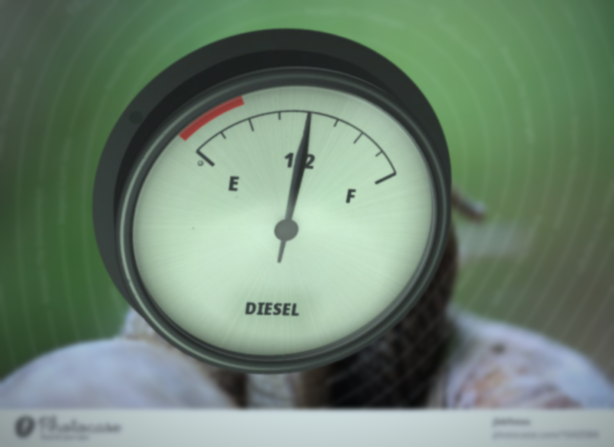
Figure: value=0.5
